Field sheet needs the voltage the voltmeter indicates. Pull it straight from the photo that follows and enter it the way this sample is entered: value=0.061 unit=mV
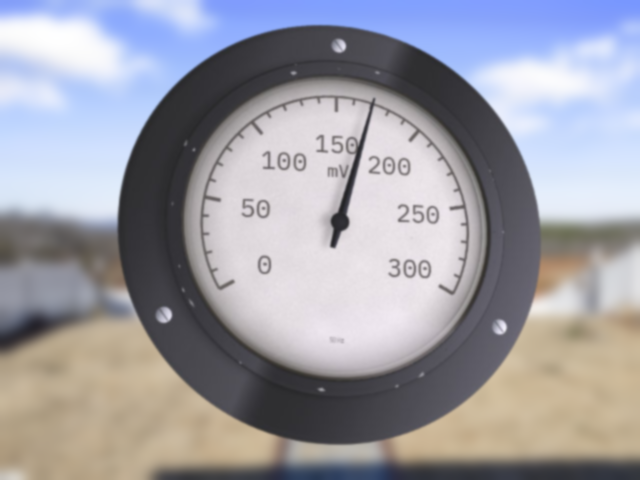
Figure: value=170 unit=mV
